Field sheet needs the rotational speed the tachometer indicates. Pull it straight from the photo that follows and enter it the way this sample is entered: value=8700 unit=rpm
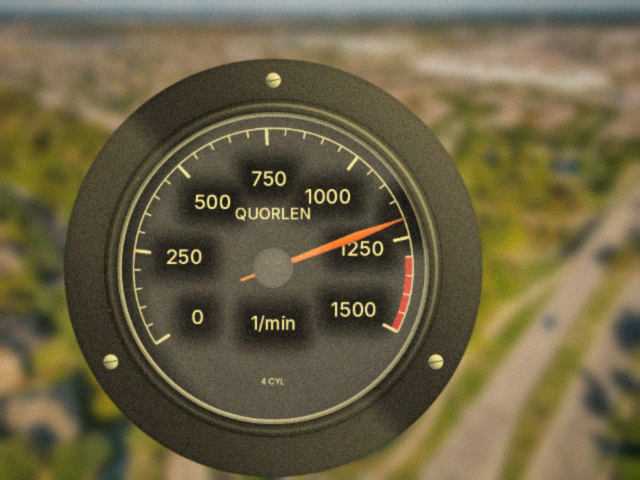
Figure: value=1200 unit=rpm
